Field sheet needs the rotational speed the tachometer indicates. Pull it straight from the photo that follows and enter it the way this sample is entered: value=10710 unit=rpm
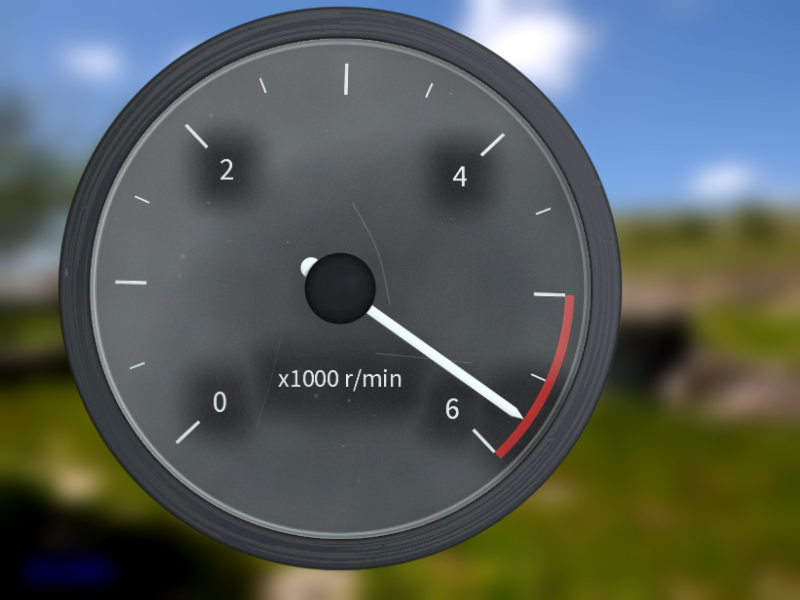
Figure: value=5750 unit=rpm
